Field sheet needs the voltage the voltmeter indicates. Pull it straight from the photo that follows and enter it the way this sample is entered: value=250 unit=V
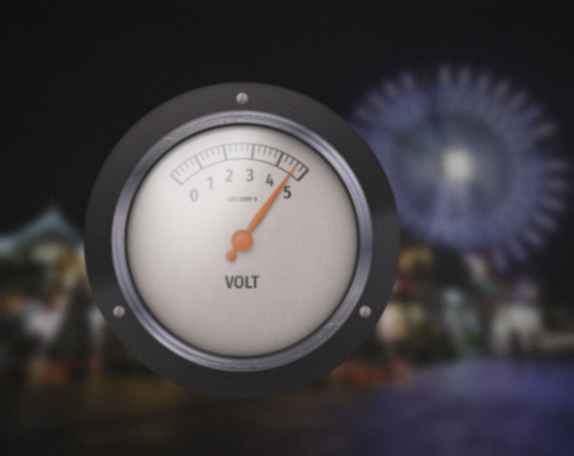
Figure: value=4.6 unit=V
